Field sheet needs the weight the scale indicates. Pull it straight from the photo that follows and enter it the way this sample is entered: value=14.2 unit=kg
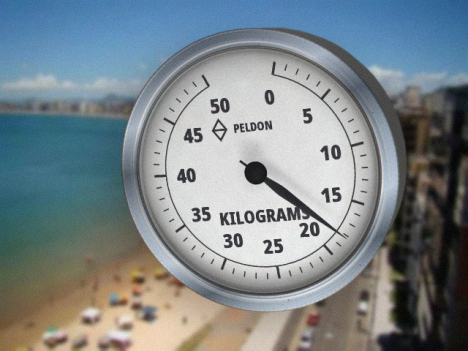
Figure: value=18 unit=kg
